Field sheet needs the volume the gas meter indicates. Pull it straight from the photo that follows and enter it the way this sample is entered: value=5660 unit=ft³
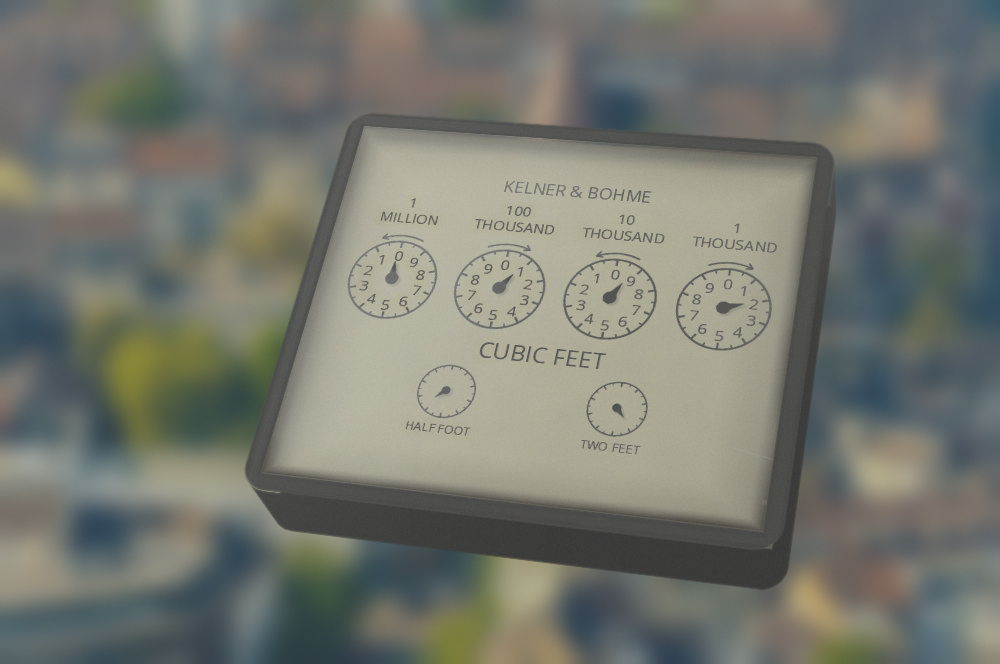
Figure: value=9200 unit=ft³
